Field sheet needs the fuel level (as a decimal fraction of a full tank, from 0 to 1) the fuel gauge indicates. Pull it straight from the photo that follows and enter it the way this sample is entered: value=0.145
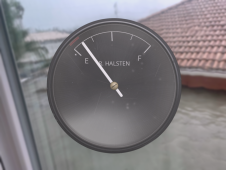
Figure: value=0.125
